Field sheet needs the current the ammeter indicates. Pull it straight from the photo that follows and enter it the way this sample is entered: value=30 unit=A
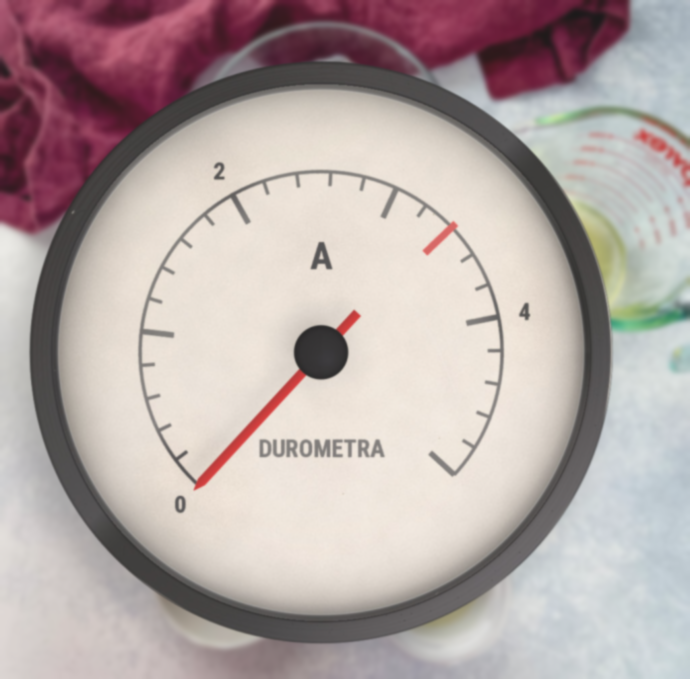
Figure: value=0 unit=A
